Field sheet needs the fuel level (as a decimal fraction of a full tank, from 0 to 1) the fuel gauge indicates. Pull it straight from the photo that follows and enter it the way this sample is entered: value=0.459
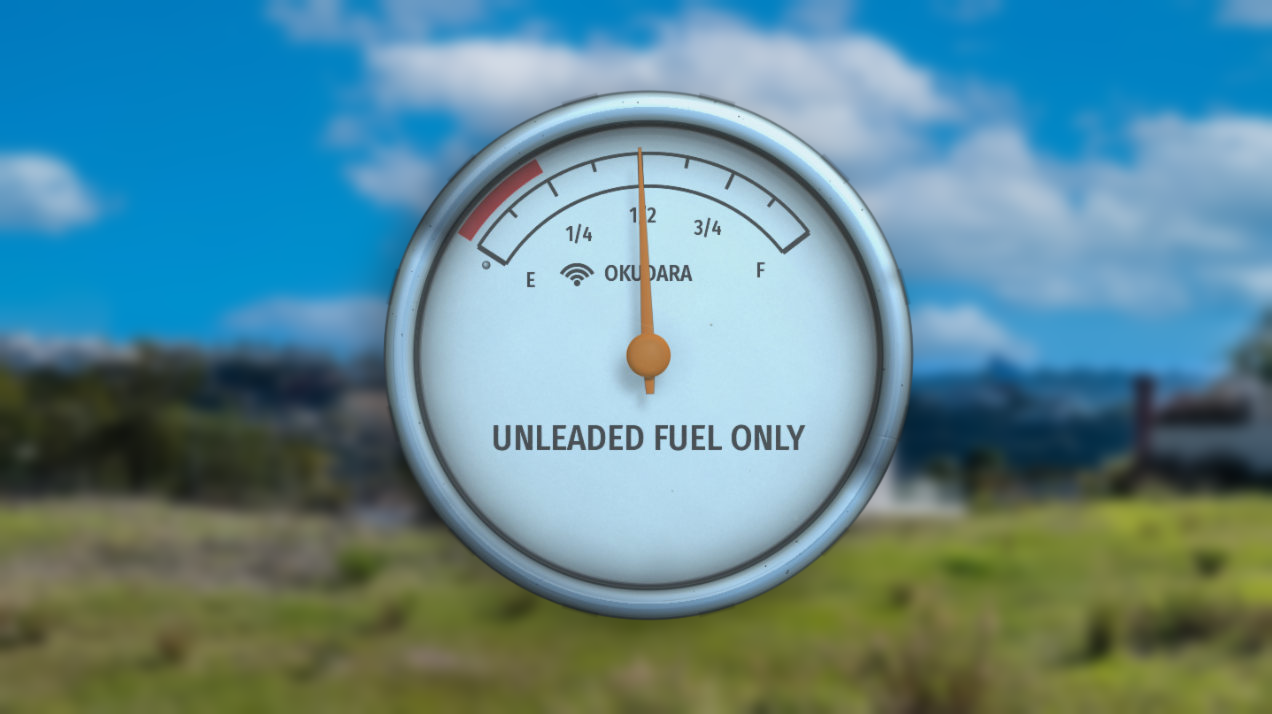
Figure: value=0.5
